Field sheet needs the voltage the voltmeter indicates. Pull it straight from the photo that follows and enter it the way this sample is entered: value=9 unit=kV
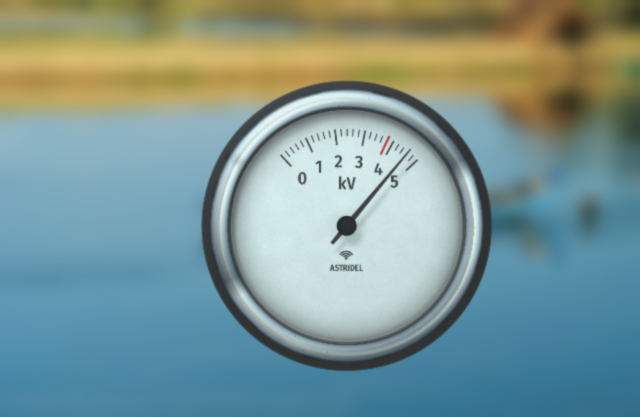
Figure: value=4.6 unit=kV
